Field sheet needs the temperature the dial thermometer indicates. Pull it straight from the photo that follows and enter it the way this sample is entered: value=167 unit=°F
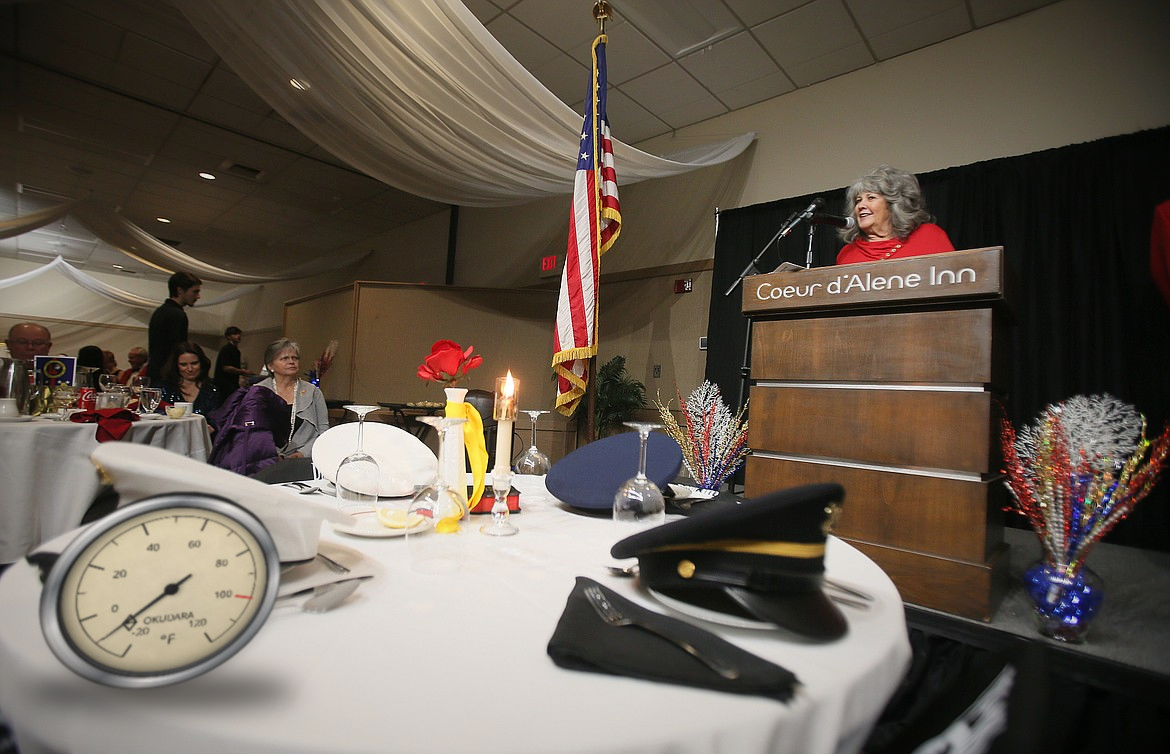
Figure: value=-10 unit=°F
